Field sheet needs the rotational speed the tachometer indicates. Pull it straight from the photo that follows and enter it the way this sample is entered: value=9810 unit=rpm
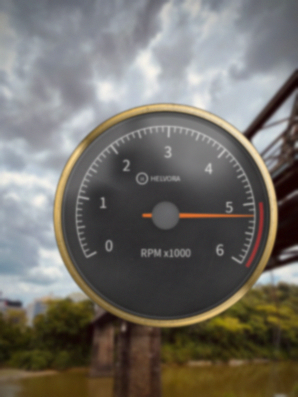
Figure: value=5200 unit=rpm
